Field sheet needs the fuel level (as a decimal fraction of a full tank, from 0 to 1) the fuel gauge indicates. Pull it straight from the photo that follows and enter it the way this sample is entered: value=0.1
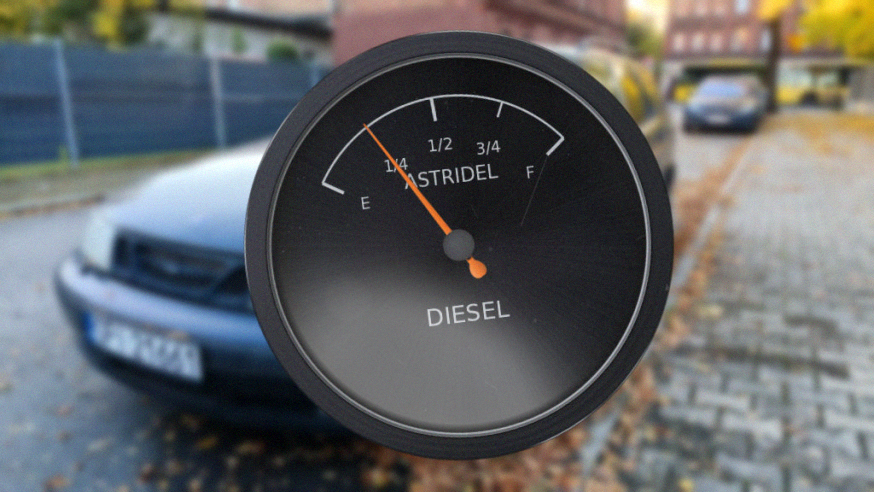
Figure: value=0.25
